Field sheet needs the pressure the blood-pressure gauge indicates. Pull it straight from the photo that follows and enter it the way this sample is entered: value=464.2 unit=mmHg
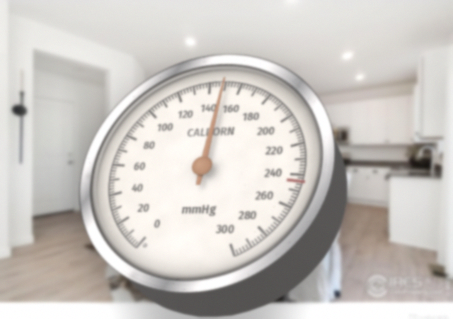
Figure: value=150 unit=mmHg
